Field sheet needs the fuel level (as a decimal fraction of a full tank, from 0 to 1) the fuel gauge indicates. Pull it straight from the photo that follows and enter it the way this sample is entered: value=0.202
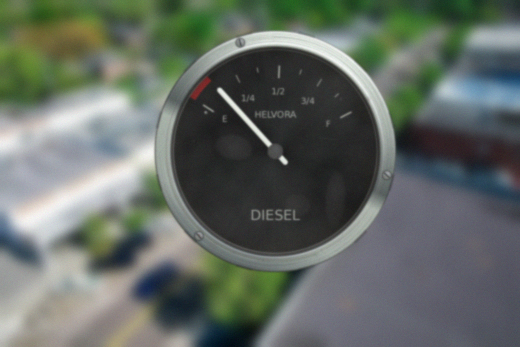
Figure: value=0.125
